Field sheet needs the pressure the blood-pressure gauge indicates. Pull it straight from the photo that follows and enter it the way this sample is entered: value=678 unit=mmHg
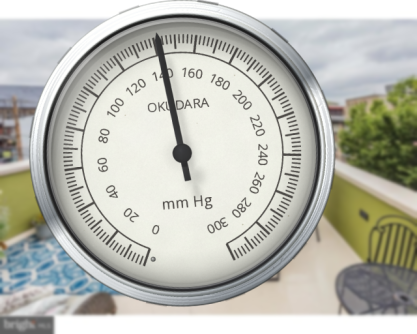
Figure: value=142 unit=mmHg
